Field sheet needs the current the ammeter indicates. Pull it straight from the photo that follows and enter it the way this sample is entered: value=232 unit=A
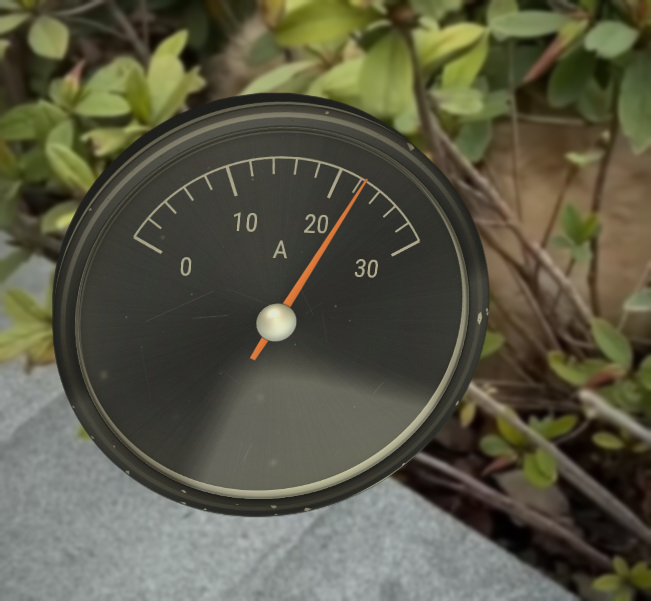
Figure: value=22 unit=A
